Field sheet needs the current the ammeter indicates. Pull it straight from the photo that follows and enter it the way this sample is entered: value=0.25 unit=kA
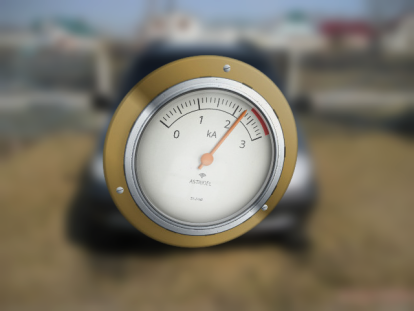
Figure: value=2.2 unit=kA
